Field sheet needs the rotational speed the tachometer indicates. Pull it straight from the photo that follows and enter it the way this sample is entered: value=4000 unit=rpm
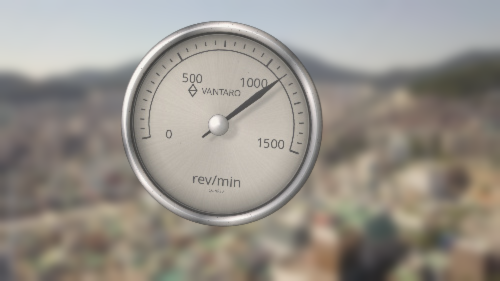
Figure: value=1100 unit=rpm
